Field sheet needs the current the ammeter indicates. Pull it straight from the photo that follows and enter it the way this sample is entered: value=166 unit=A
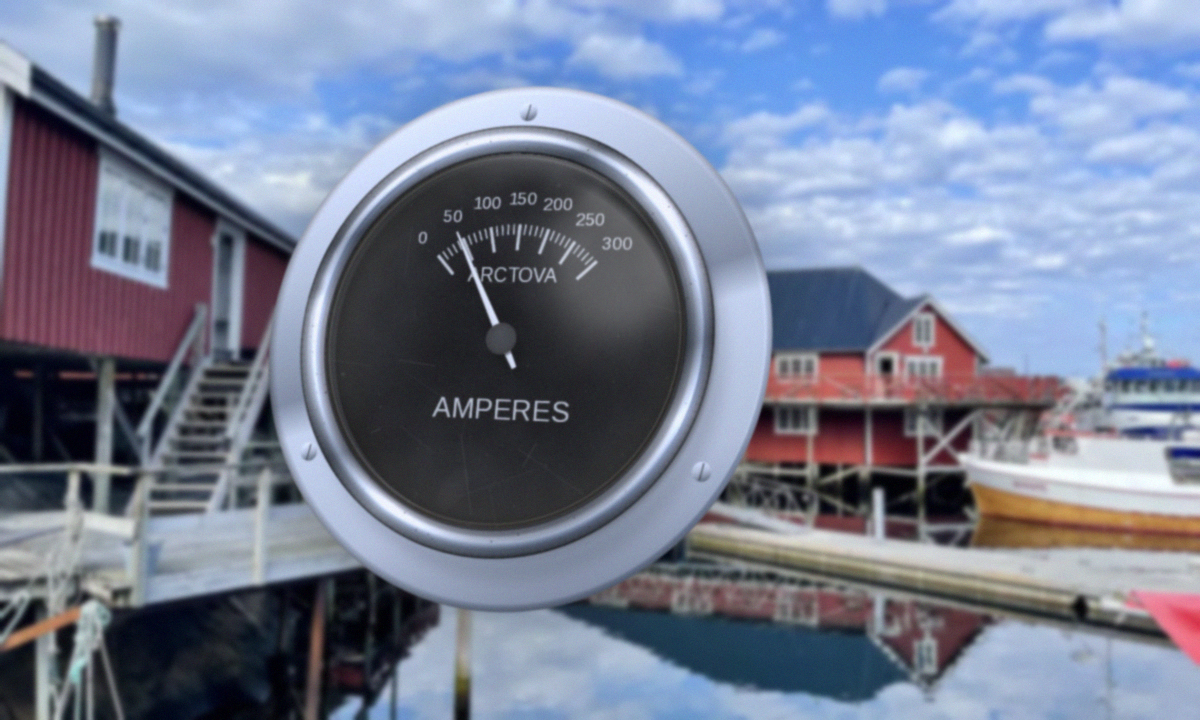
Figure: value=50 unit=A
